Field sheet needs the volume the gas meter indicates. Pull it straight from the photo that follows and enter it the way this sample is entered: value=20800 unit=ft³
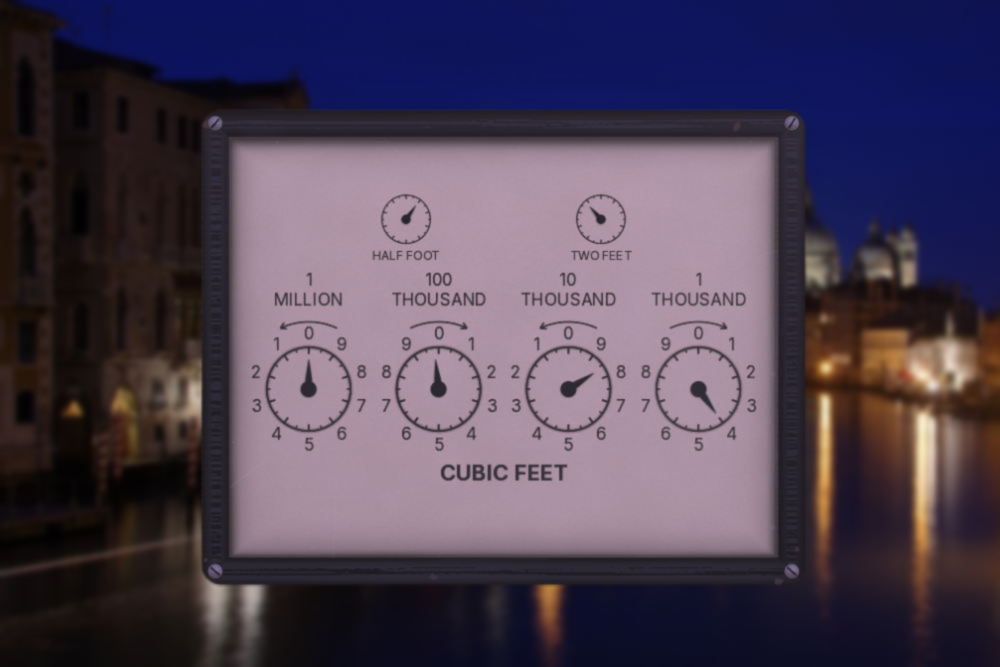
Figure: value=998400 unit=ft³
